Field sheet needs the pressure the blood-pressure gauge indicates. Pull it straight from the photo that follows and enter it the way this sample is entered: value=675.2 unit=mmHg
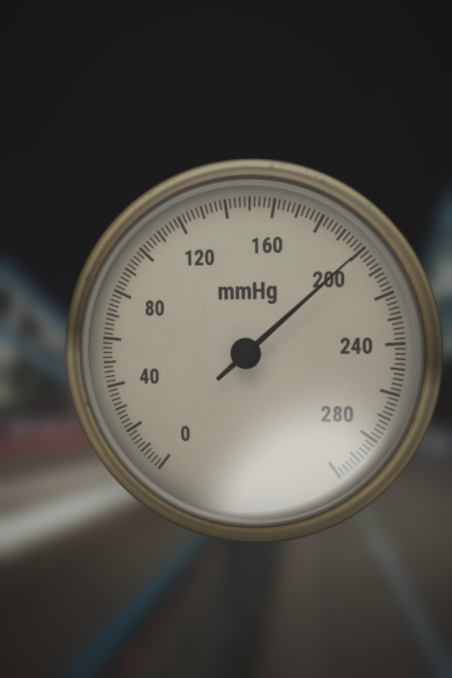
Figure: value=200 unit=mmHg
